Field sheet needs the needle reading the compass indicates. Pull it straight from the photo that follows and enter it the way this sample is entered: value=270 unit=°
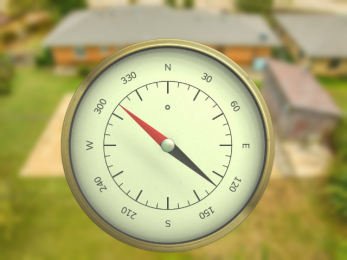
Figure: value=310 unit=°
